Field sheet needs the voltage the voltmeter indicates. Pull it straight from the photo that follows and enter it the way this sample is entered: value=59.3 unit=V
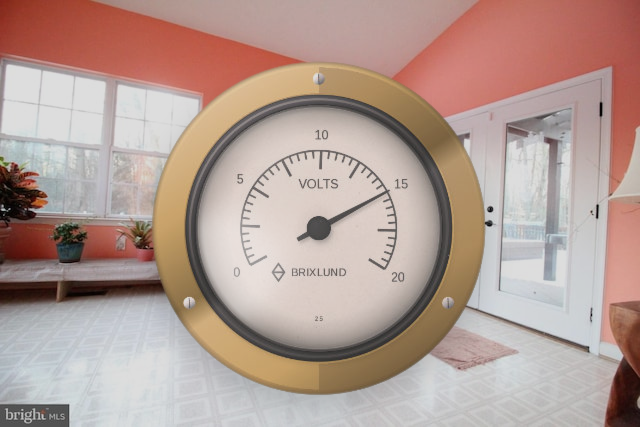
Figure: value=15 unit=V
